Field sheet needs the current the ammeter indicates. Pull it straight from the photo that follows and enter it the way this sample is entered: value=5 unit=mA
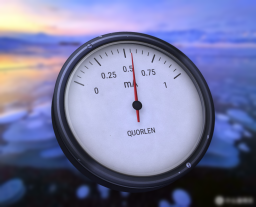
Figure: value=0.55 unit=mA
